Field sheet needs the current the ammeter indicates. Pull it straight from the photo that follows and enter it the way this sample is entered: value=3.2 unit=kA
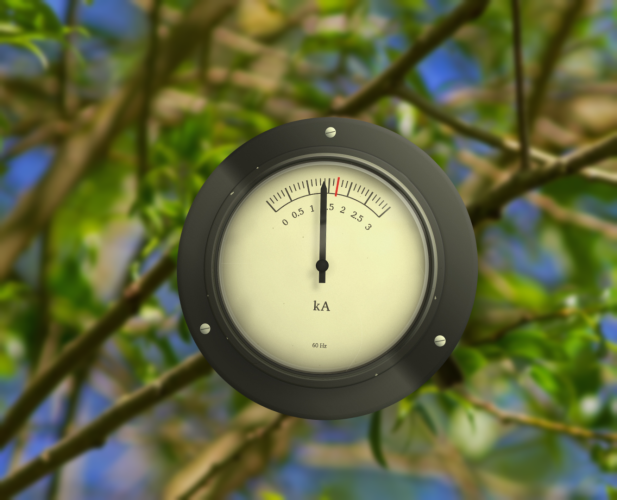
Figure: value=1.4 unit=kA
